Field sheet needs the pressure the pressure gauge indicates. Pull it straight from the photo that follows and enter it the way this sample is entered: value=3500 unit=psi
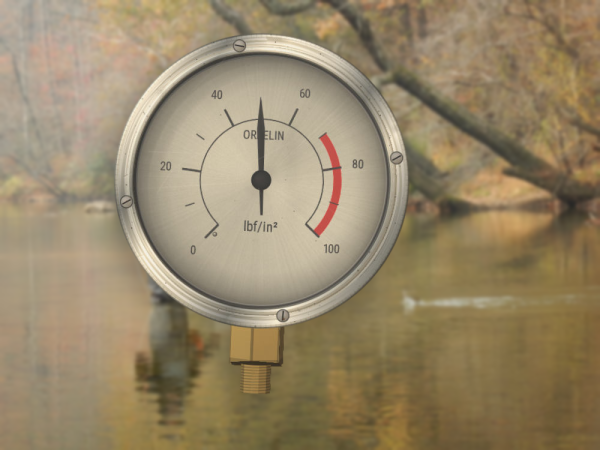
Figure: value=50 unit=psi
